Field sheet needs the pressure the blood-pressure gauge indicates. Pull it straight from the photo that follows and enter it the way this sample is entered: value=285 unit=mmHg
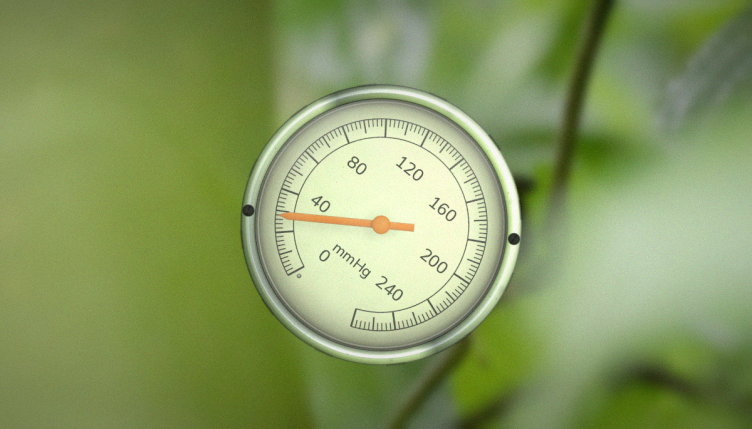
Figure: value=28 unit=mmHg
